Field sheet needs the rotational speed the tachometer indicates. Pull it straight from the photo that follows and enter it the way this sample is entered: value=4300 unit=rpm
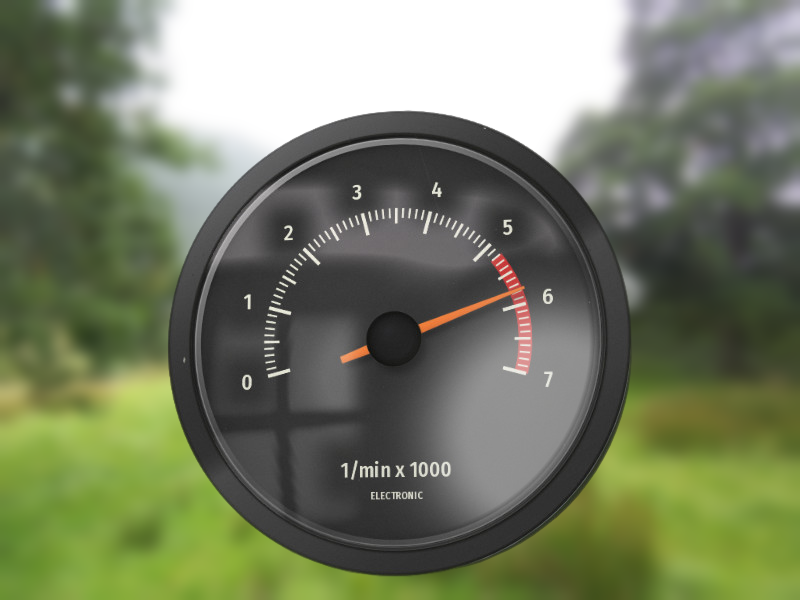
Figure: value=5800 unit=rpm
